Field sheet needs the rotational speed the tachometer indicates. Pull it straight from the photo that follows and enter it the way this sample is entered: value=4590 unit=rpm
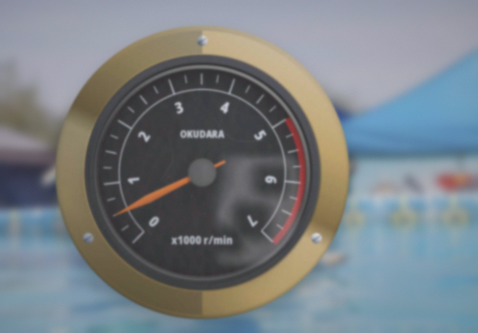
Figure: value=500 unit=rpm
